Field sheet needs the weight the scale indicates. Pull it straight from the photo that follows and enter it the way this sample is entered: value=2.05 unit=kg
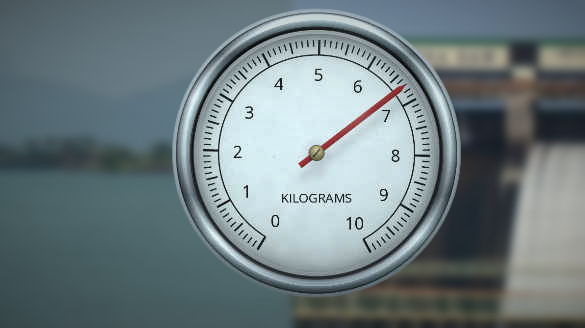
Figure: value=6.7 unit=kg
